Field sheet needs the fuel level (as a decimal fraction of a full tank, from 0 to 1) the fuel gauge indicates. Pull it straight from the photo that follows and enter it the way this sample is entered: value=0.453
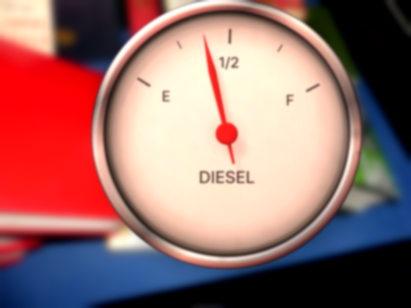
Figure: value=0.375
